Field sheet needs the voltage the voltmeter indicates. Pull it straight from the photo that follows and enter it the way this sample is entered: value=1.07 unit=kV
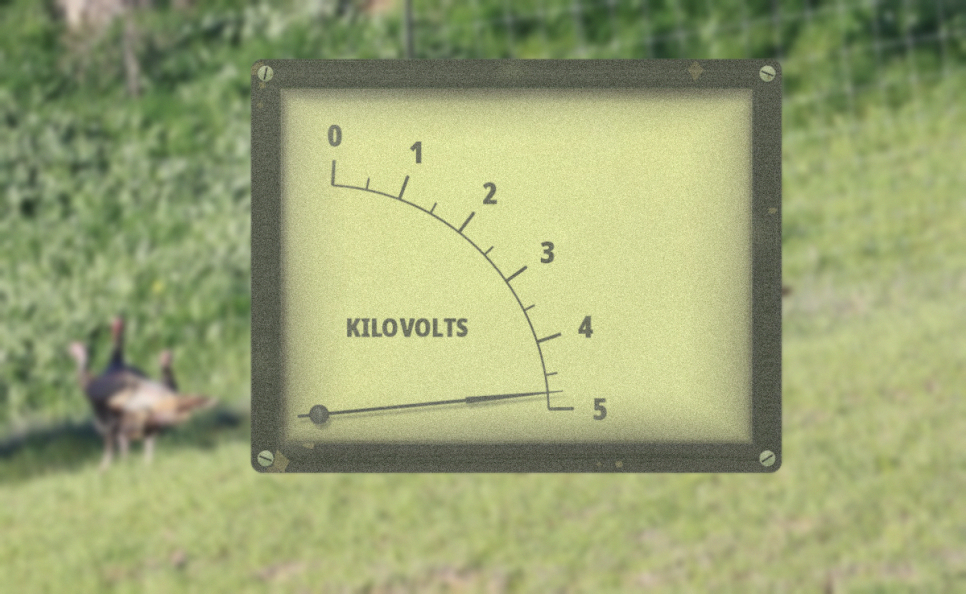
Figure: value=4.75 unit=kV
